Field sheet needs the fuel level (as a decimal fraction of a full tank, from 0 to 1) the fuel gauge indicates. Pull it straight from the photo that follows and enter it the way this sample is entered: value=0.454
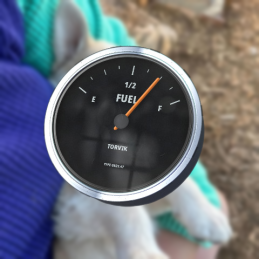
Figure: value=0.75
